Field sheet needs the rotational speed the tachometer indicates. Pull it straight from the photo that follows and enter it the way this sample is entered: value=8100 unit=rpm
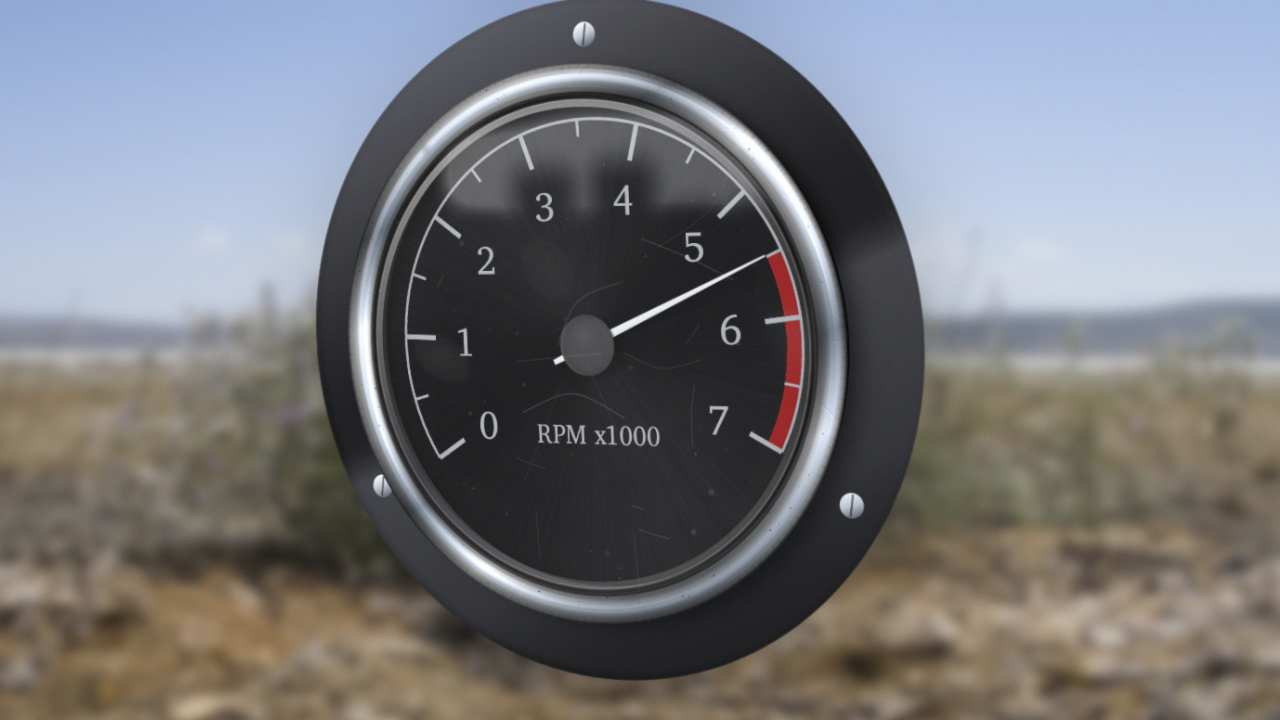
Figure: value=5500 unit=rpm
